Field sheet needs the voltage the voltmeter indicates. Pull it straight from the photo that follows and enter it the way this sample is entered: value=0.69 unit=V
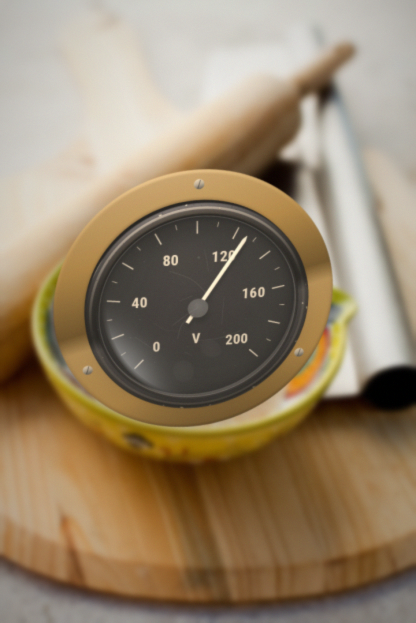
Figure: value=125 unit=V
